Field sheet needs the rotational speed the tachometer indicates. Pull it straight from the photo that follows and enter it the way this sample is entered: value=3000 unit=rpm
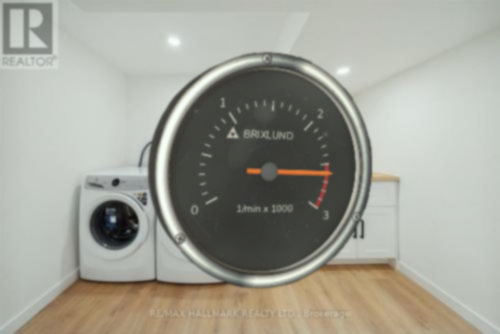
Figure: value=2600 unit=rpm
